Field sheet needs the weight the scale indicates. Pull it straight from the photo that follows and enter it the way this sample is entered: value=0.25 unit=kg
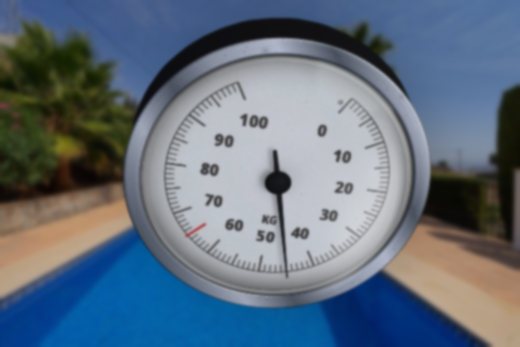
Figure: value=45 unit=kg
